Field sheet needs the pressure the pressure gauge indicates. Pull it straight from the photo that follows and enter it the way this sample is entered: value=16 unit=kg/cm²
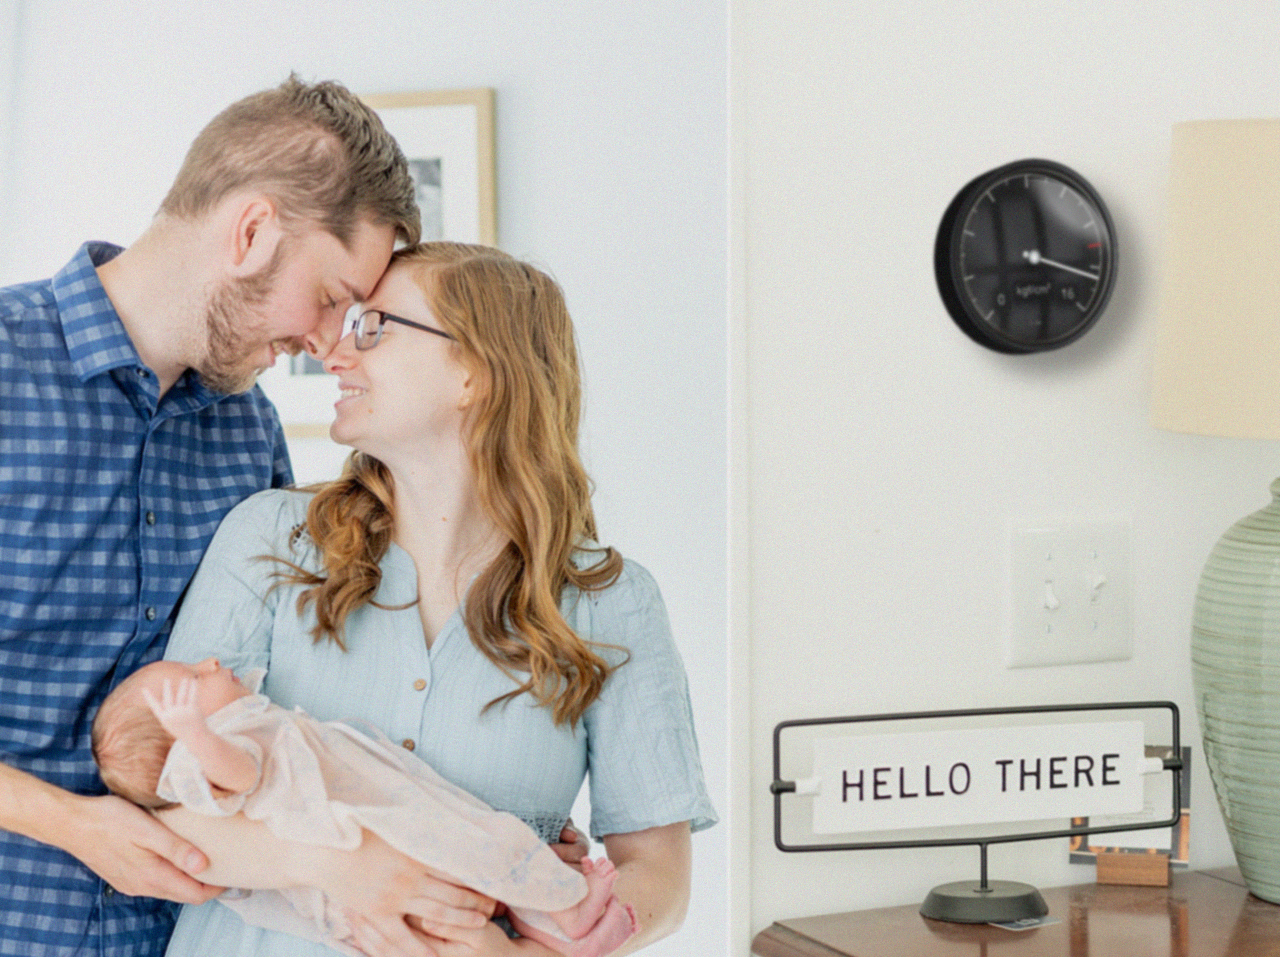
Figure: value=14.5 unit=kg/cm²
